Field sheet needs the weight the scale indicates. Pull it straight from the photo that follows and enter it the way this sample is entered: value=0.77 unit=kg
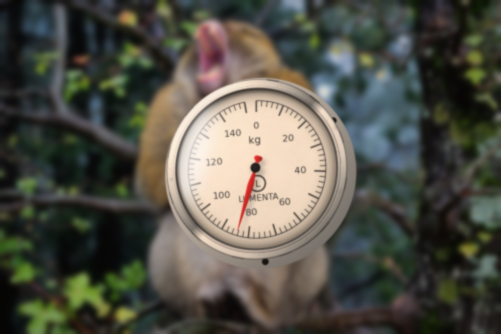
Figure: value=84 unit=kg
